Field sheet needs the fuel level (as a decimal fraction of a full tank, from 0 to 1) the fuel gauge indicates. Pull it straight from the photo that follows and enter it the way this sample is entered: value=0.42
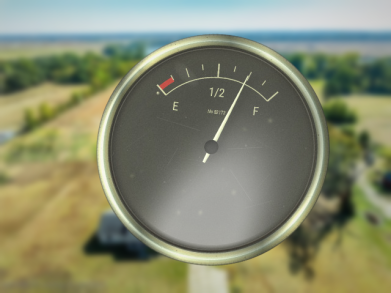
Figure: value=0.75
